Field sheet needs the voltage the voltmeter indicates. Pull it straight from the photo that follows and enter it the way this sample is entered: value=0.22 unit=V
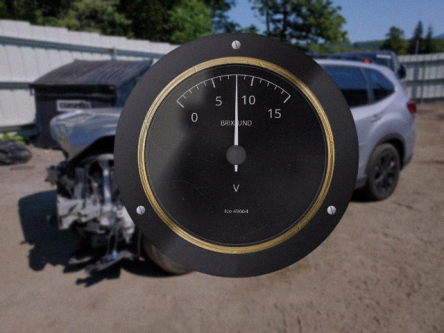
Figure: value=8 unit=V
